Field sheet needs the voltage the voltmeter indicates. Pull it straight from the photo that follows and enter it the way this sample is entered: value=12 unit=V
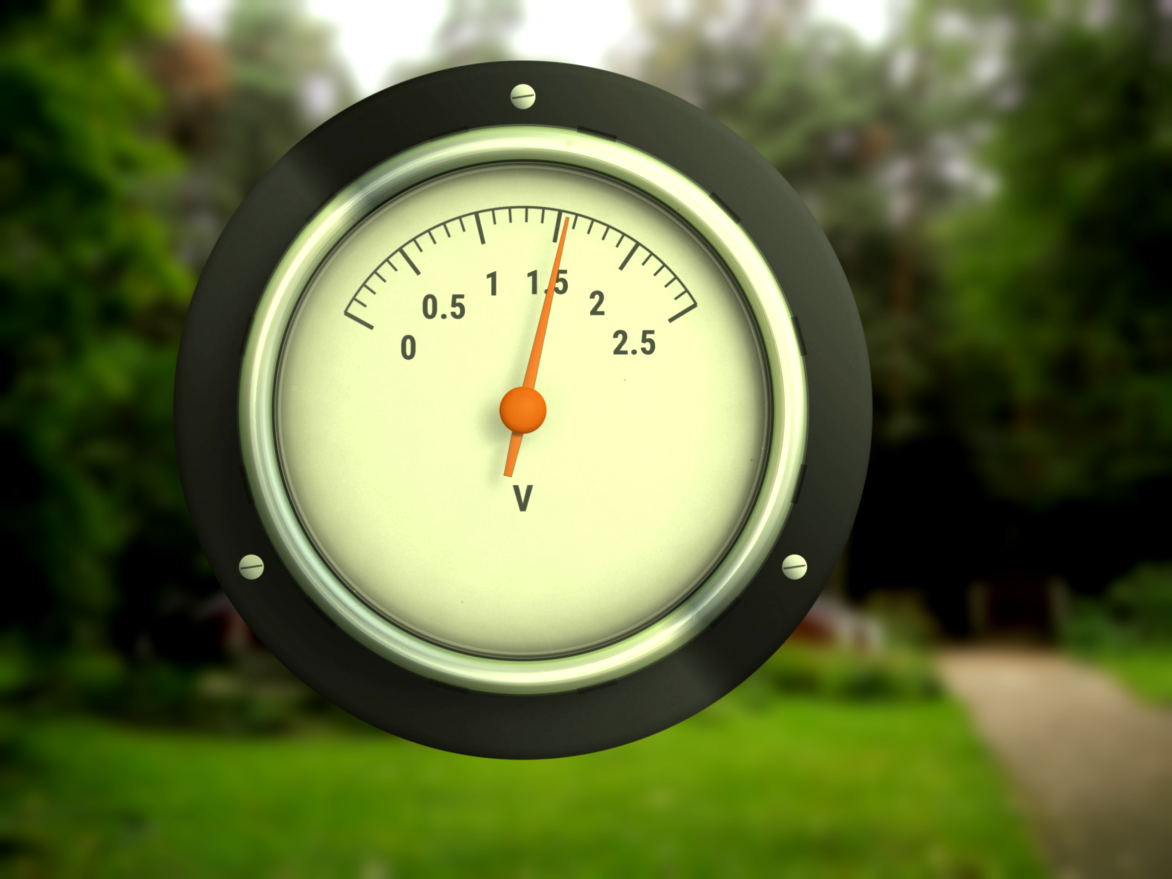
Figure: value=1.55 unit=V
